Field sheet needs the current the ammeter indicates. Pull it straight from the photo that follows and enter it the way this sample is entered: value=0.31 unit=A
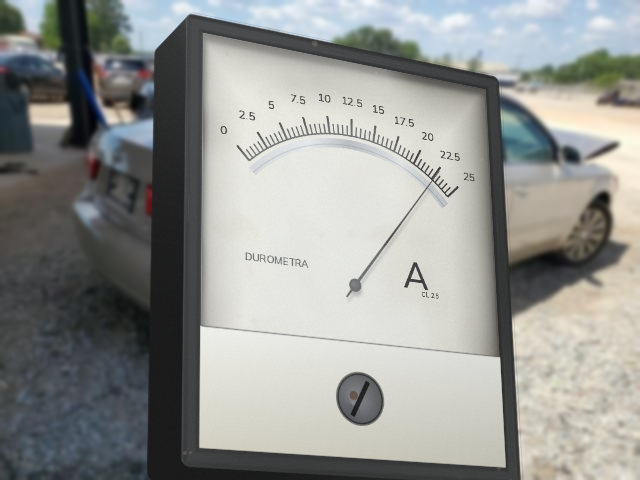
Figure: value=22.5 unit=A
